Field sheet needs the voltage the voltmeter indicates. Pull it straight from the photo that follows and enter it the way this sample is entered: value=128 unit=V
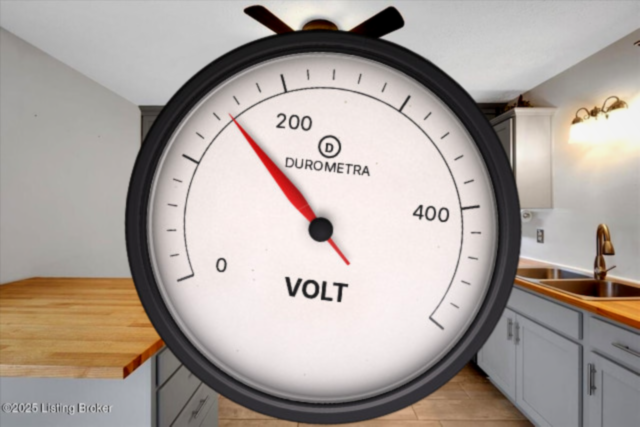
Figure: value=150 unit=V
